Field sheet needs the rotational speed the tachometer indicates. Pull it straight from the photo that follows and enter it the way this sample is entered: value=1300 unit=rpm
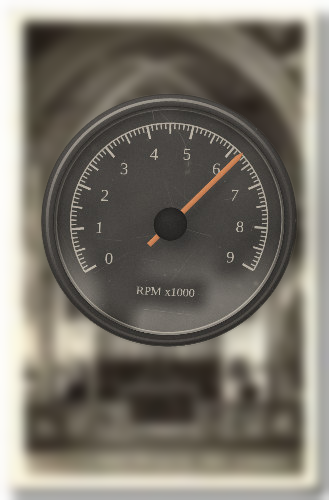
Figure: value=6200 unit=rpm
